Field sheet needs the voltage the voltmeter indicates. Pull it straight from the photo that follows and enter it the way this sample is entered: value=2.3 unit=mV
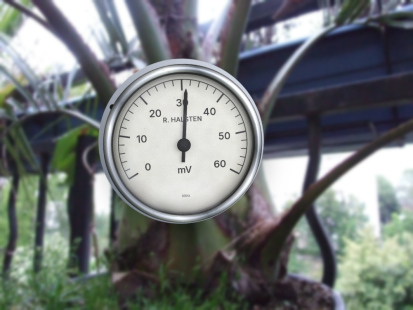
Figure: value=31 unit=mV
